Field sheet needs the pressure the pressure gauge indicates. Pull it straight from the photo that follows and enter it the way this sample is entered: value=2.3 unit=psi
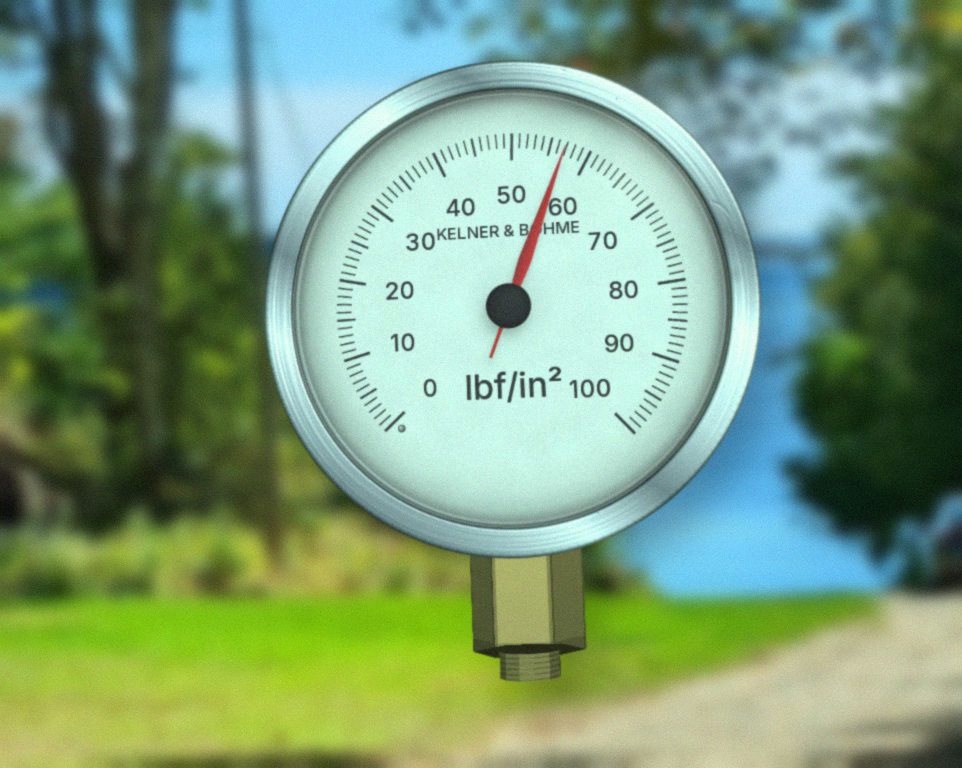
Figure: value=57 unit=psi
